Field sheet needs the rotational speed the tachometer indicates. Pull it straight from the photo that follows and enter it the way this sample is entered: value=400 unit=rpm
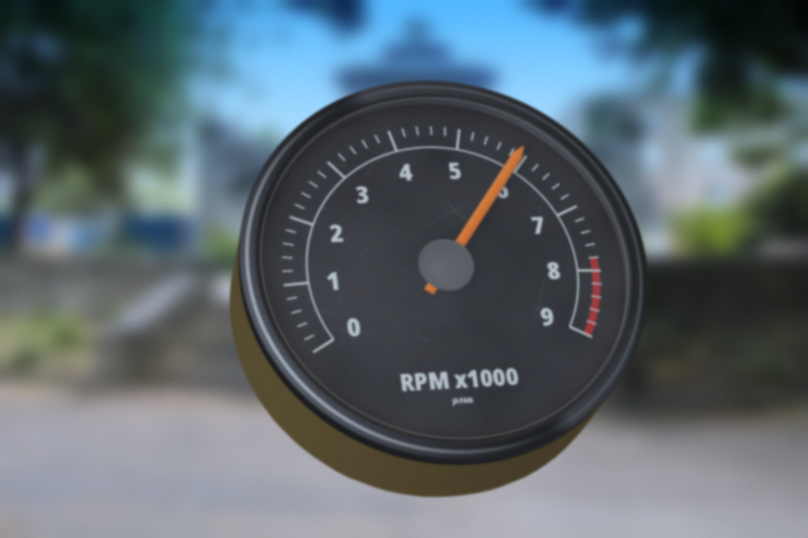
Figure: value=5900 unit=rpm
